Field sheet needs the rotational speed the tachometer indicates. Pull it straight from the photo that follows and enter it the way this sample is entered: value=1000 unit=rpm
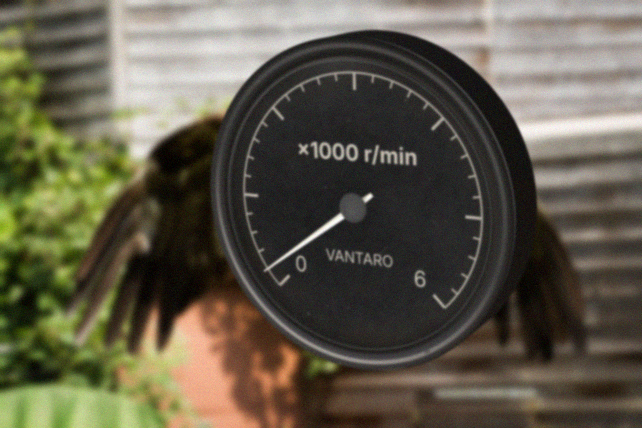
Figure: value=200 unit=rpm
